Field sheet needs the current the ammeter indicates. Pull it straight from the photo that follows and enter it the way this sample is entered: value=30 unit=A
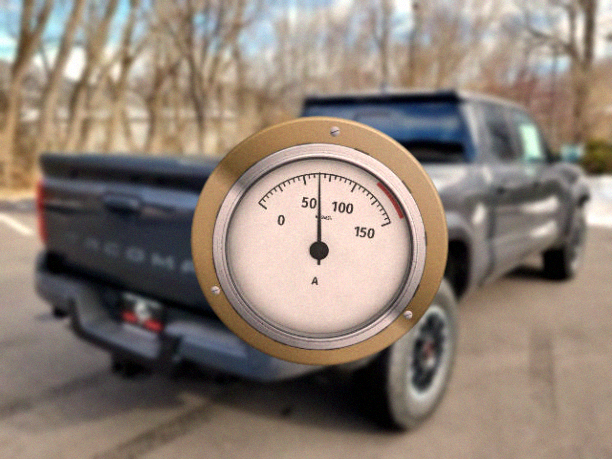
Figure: value=65 unit=A
